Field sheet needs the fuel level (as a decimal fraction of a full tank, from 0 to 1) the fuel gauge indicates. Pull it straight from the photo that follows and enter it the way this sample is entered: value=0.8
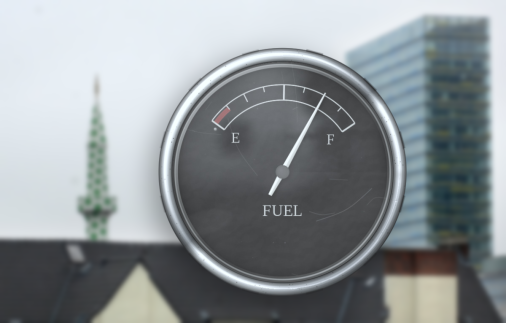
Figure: value=0.75
